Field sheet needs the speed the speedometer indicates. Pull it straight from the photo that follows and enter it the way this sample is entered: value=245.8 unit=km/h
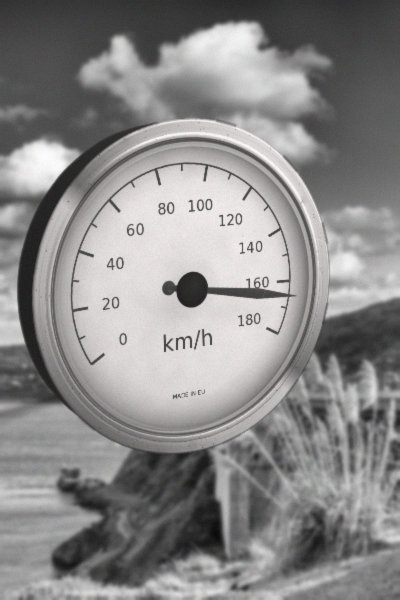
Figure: value=165 unit=km/h
